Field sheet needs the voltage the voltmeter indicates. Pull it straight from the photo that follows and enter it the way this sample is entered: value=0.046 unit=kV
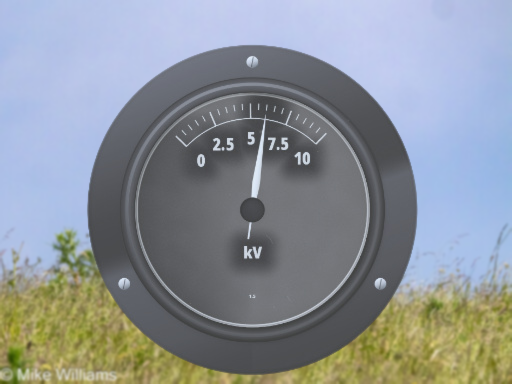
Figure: value=6 unit=kV
